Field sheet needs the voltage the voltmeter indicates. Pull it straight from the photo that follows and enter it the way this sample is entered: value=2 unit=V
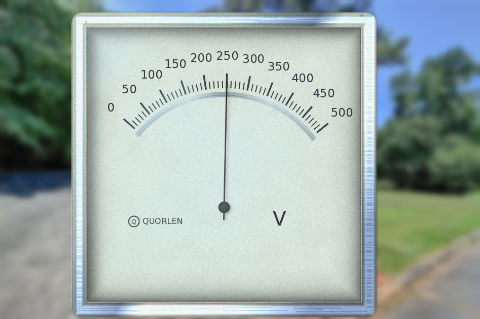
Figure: value=250 unit=V
